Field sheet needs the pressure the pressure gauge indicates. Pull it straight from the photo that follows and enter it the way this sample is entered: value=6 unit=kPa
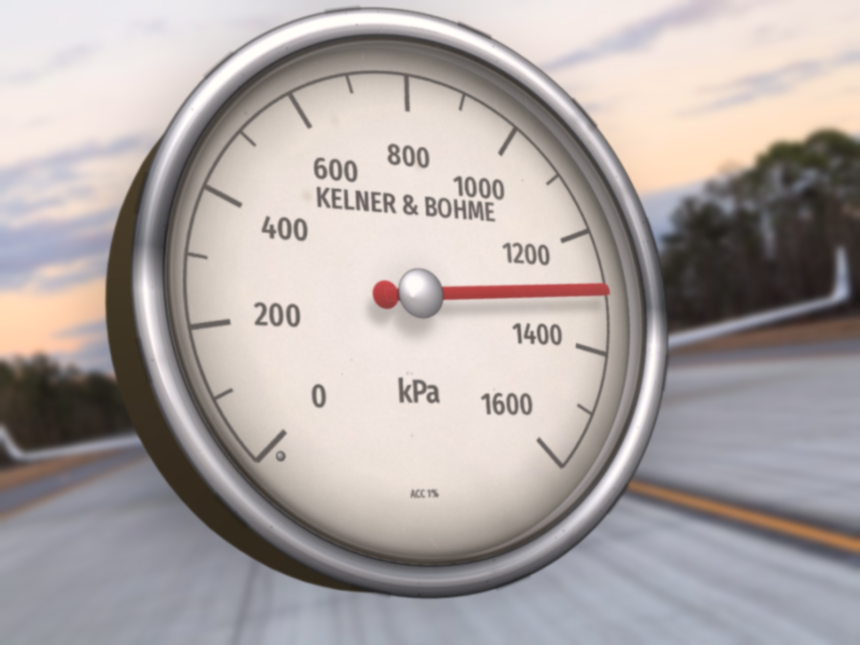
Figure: value=1300 unit=kPa
